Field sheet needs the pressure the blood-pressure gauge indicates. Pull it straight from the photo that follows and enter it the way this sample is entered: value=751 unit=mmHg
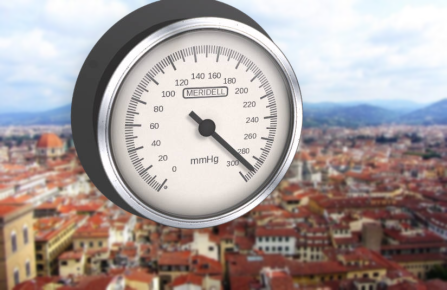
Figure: value=290 unit=mmHg
